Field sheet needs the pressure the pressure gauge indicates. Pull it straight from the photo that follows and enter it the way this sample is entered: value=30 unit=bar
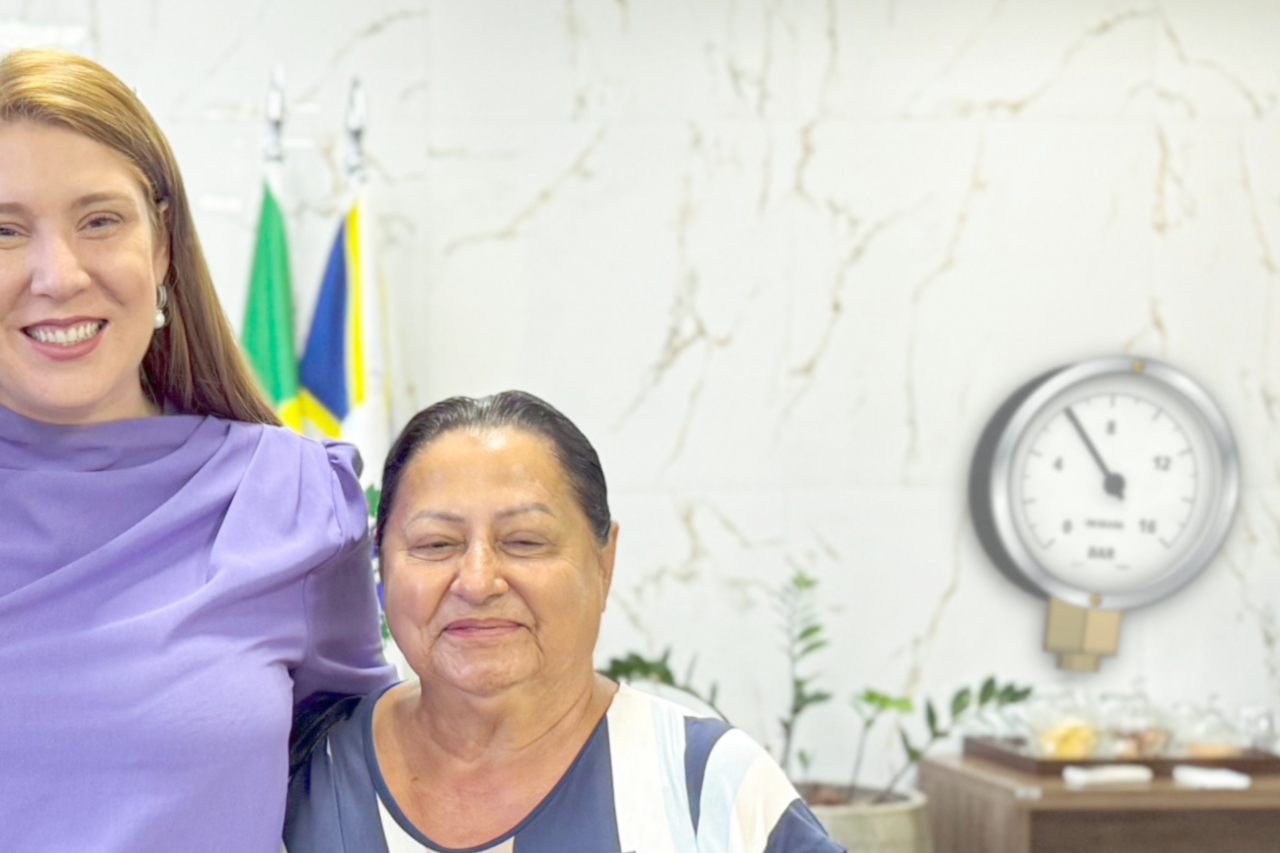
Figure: value=6 unit=bar
